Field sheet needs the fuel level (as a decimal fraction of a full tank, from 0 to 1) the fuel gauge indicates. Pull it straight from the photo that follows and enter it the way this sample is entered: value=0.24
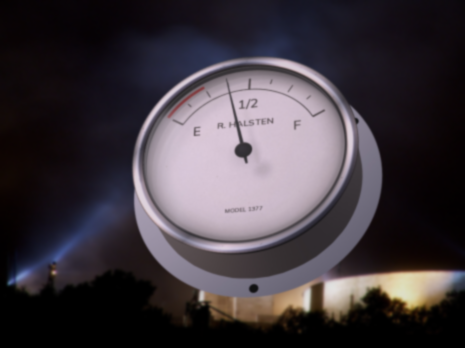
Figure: value=0.375
